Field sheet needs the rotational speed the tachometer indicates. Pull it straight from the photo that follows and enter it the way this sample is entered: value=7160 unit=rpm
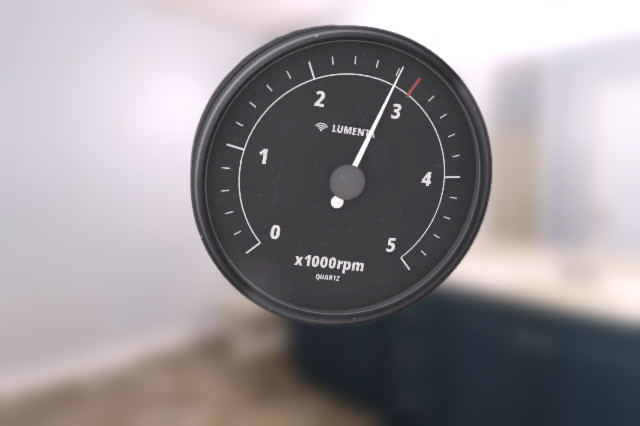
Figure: value=2800 unit=rpm
